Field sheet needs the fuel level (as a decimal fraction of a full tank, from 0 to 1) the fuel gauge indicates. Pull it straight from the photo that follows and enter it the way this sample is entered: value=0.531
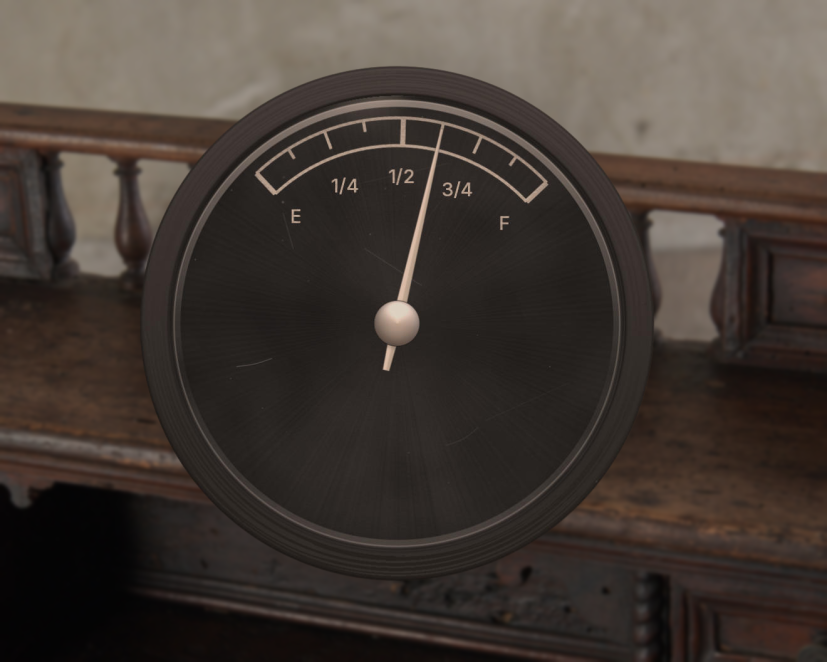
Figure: value=0.625
